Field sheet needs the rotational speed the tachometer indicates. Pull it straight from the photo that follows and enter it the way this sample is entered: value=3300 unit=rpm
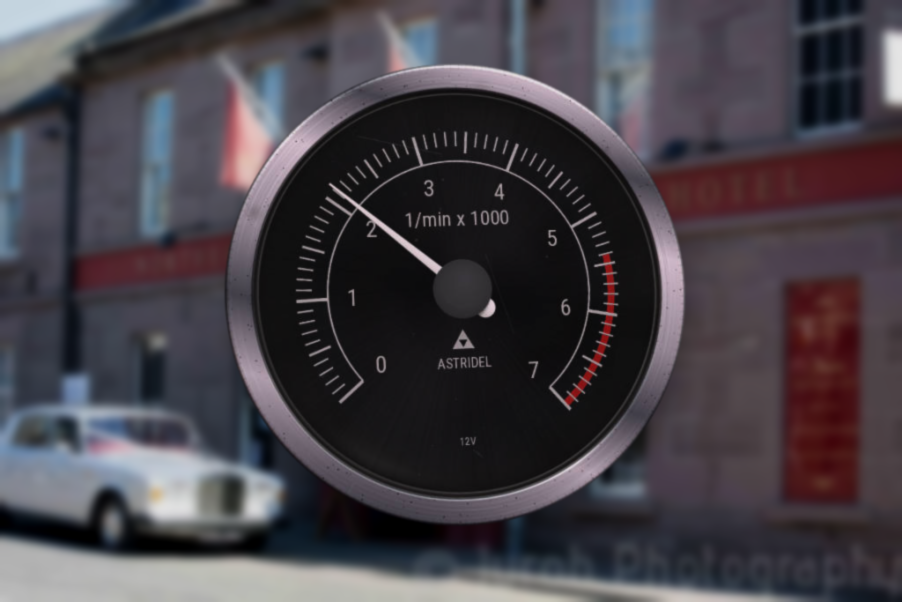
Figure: value=2100 unit=rpm
